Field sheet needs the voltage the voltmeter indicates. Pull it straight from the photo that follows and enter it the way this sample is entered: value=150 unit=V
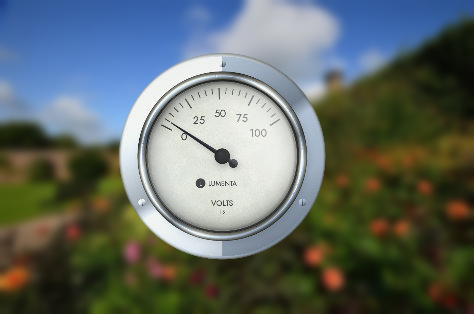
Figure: value=5 unit=V
